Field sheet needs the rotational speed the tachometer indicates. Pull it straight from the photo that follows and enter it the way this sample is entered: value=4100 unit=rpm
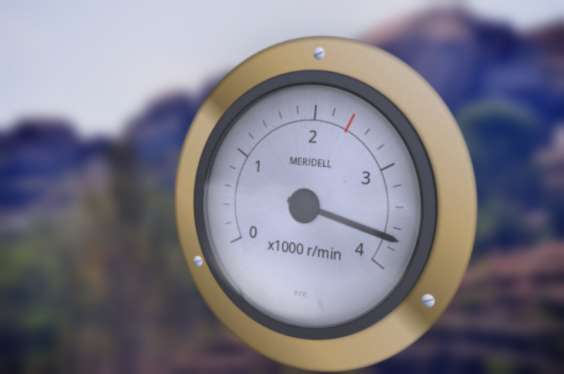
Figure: value=3700 unit=rpm
